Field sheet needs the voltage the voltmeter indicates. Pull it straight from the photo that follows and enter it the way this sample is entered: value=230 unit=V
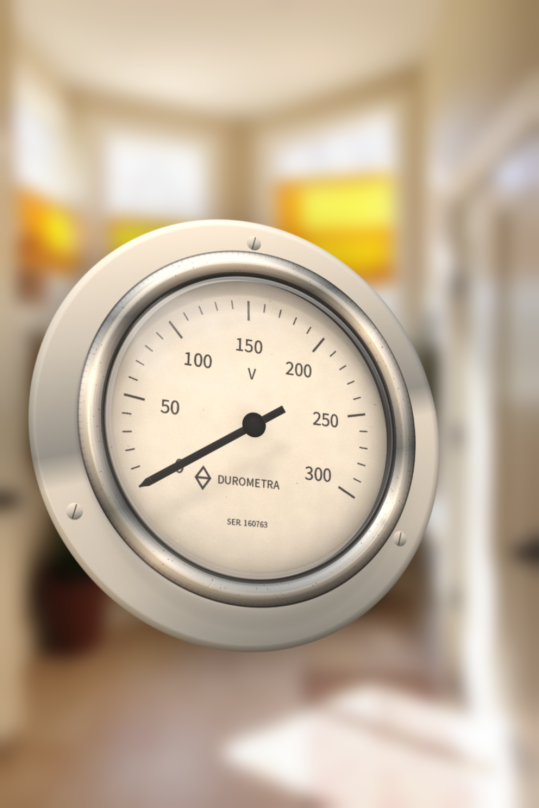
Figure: value=0 unit=V
